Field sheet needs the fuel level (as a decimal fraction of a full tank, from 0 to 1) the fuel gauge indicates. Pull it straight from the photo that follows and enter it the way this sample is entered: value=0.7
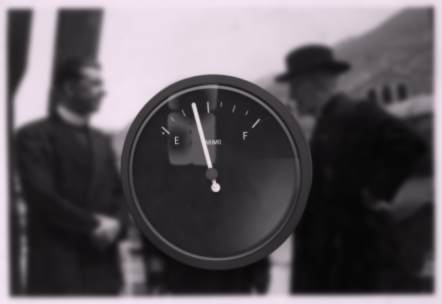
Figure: value=0.375
